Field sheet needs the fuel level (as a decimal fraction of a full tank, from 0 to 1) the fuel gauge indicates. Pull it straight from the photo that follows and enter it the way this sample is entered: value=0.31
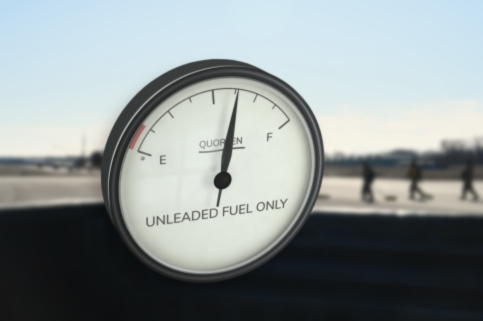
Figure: value=0.625
